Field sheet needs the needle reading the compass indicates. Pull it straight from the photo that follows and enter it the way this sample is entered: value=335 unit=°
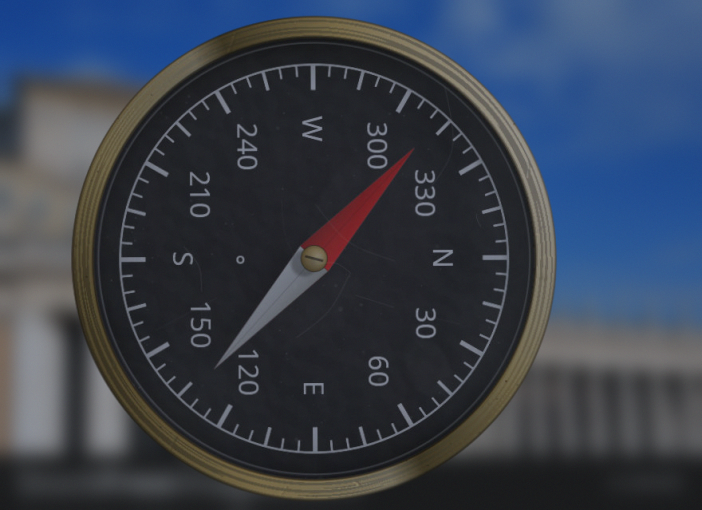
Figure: value=312.5 unit=°
